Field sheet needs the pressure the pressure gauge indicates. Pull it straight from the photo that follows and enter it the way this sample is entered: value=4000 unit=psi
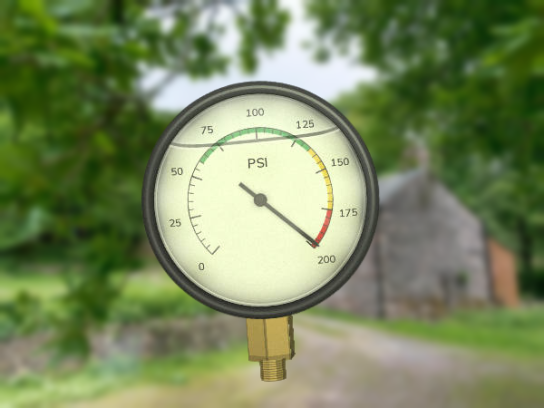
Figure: value=197.5 unit=psi
